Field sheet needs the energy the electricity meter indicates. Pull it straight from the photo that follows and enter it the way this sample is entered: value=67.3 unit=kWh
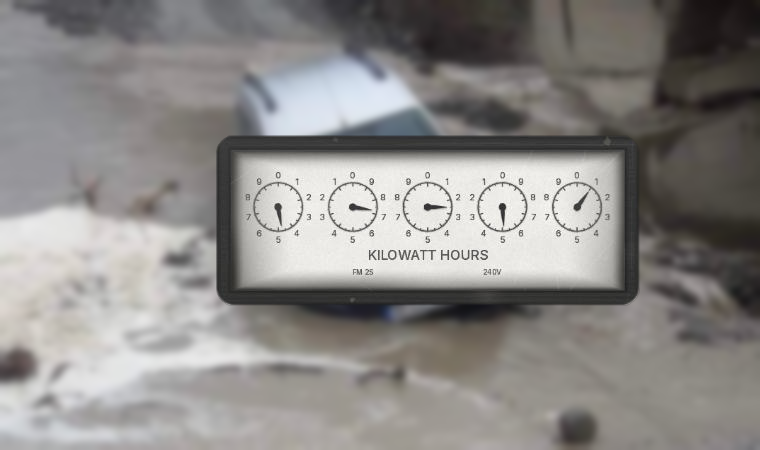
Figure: value=47251 unit=kWh
